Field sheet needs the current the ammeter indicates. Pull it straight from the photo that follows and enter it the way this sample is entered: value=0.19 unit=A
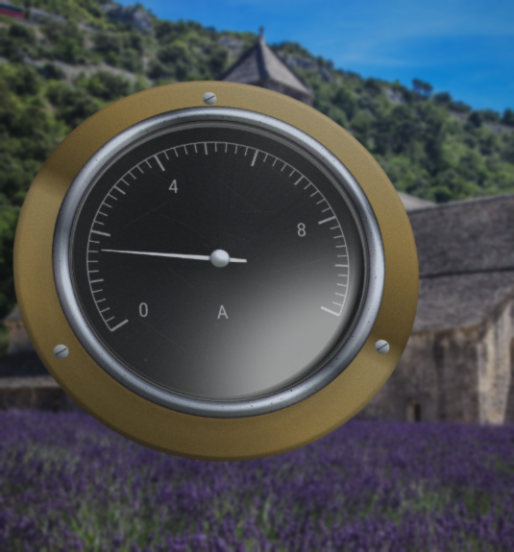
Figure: value=1.6 unit=A
